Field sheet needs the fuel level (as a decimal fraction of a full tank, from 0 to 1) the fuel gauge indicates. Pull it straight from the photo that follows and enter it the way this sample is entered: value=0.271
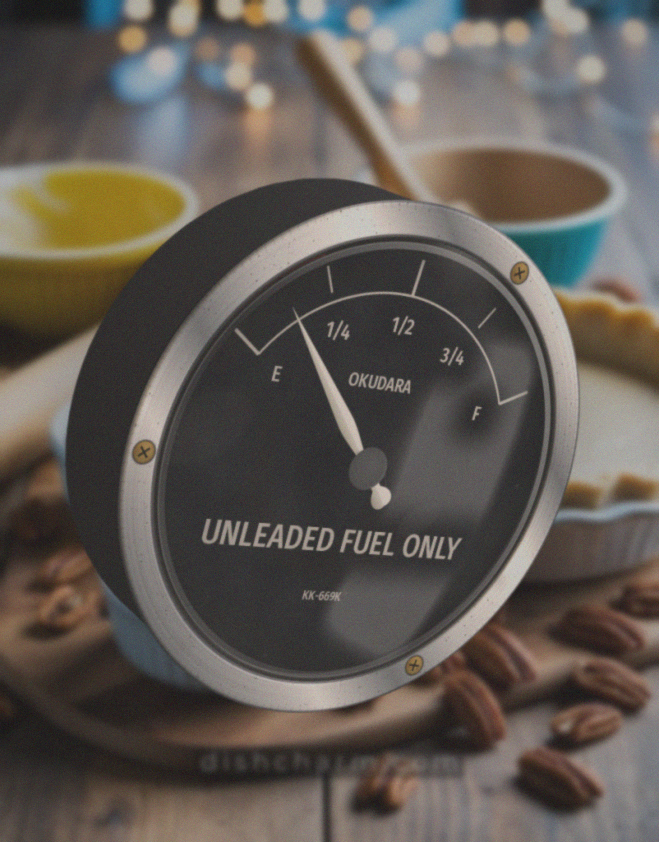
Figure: value=0.125
